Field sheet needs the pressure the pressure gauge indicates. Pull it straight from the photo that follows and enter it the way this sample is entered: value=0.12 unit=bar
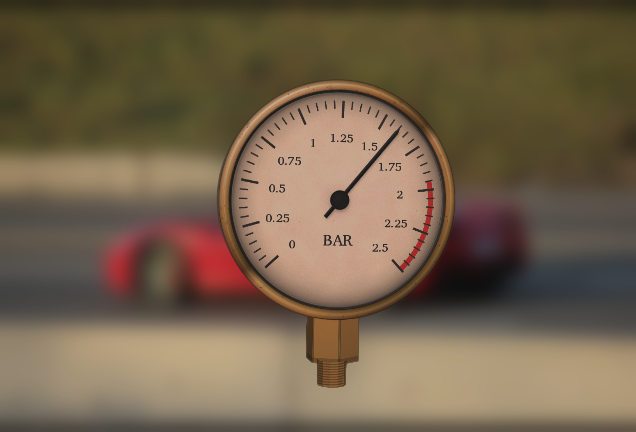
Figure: value=1.6 unit=bar
